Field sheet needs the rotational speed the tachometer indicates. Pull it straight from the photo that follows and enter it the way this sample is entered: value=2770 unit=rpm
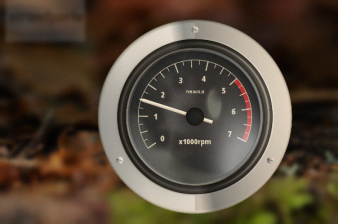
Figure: value=1500 unit=rpm
